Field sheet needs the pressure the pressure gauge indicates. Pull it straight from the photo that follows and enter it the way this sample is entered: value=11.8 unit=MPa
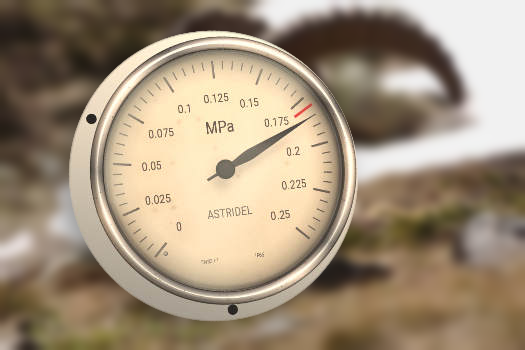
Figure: value=0.185 unit=MPa
